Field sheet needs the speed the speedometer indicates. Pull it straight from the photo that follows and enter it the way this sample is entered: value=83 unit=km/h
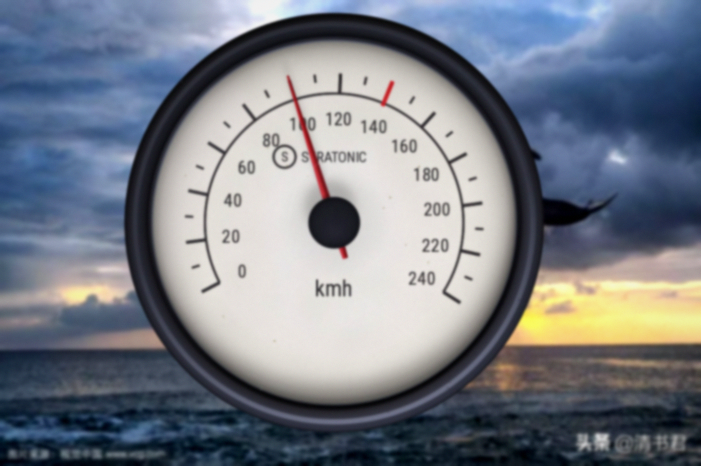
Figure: value=100 unit=km/h
